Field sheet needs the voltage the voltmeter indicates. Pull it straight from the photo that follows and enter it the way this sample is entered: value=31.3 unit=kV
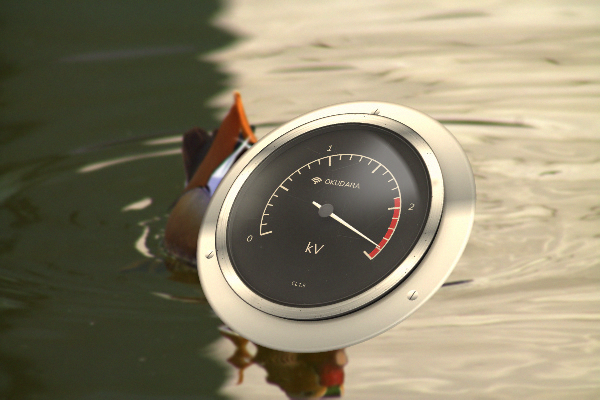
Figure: value=2.4 unit=kV
